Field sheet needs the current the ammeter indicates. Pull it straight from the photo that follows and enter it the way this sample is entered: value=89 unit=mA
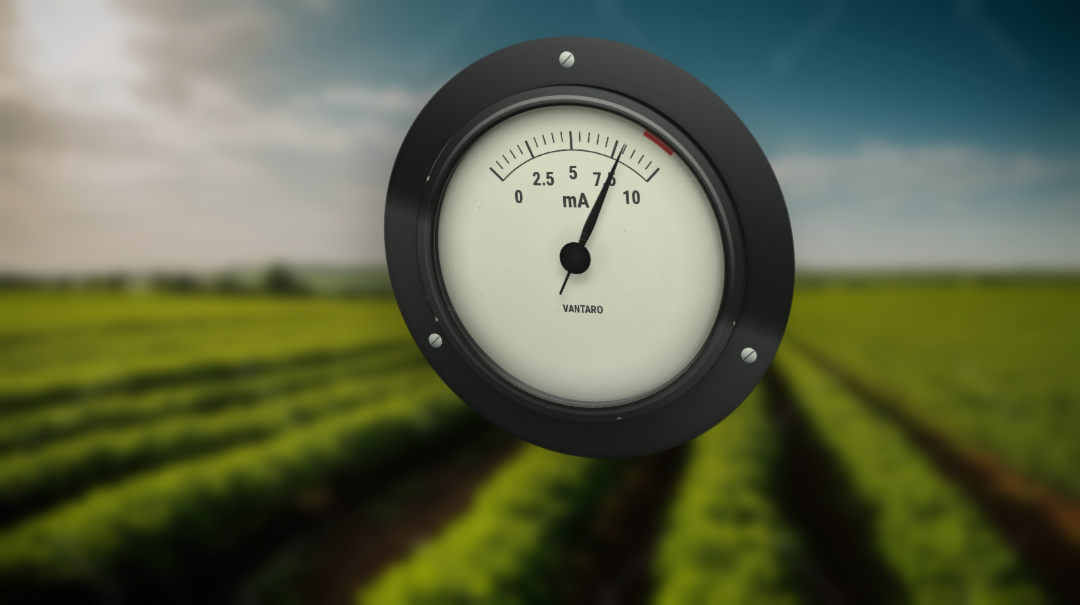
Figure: value=8 unit=mA
